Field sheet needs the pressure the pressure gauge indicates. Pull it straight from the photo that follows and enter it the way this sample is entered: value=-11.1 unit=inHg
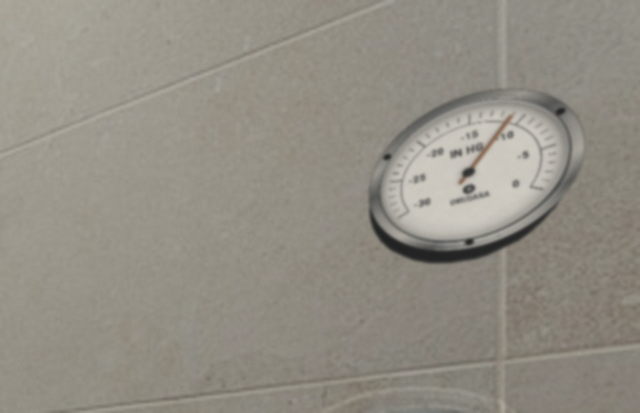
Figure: value=-11 unit=inHg
